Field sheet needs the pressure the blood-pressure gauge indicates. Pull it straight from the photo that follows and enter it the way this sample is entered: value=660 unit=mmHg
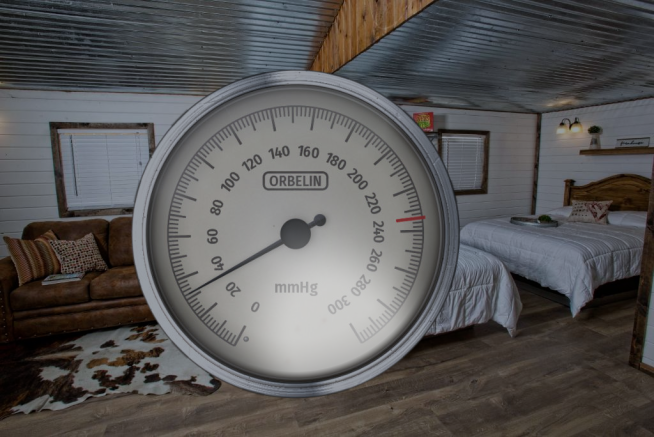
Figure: value=32 unit=mmHg
